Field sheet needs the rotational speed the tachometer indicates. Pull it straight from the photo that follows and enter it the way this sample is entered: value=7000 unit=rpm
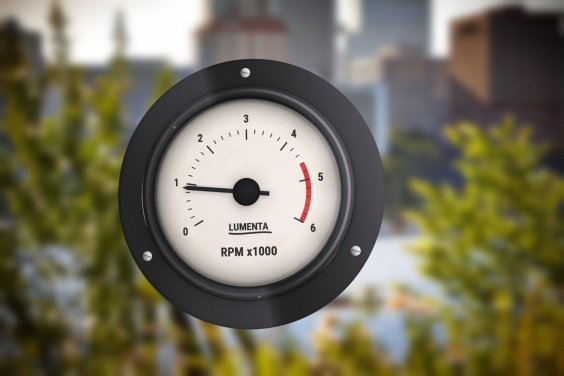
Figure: value=900 unit=rpm
